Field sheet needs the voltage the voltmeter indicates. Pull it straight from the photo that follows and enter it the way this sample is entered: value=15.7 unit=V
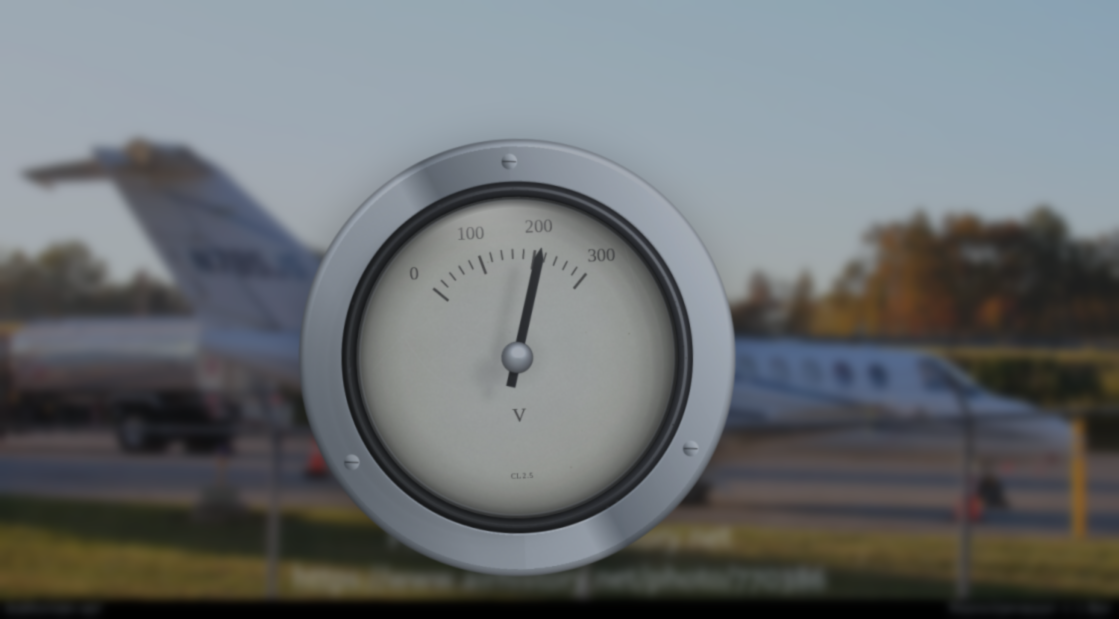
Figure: value=210 unit=V
